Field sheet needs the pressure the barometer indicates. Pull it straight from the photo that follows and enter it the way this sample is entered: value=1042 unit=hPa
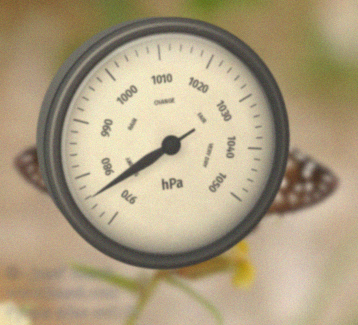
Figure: value=976 unit=hPa
